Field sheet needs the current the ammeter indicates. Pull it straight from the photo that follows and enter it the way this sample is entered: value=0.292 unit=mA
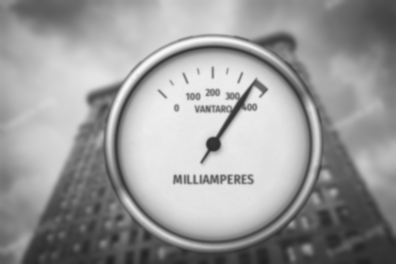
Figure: value=350 unit=mA
